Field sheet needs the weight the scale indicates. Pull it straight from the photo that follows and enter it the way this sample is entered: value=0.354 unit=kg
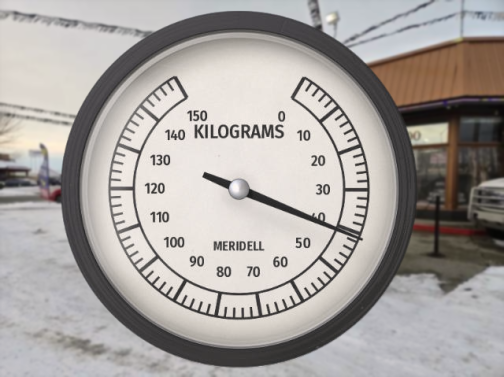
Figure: value=41 unit=kg
